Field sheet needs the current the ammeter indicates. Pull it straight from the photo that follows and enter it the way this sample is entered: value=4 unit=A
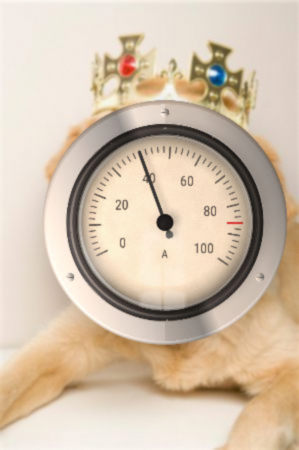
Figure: value=40 unit=A
